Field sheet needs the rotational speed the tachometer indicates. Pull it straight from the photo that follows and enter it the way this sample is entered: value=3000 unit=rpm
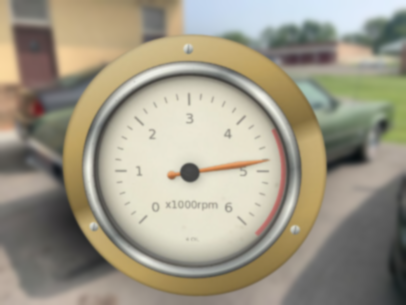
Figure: value=4800 unit=rpm
